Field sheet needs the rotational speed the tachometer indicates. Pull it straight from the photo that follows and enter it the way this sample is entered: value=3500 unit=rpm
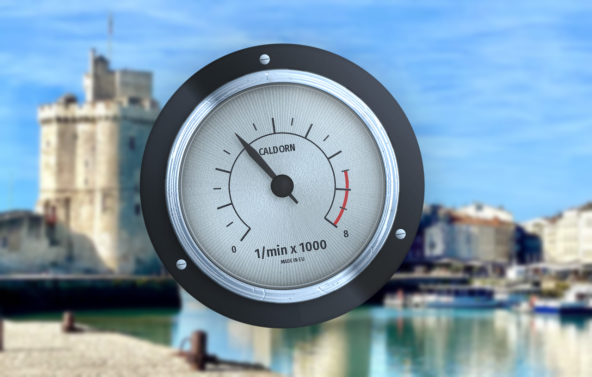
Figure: value=3000 unit=rpm
